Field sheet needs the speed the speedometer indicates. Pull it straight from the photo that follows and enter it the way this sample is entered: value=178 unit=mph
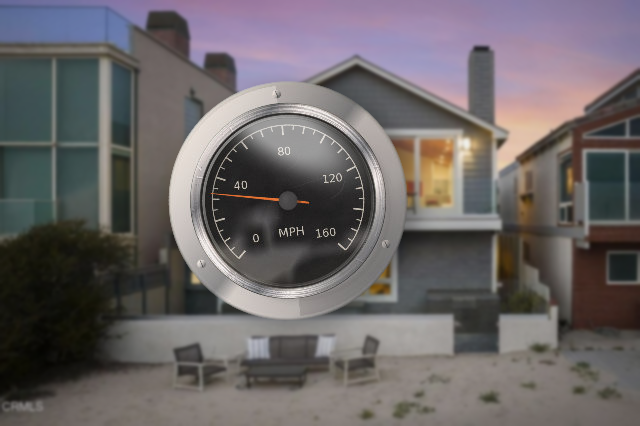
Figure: value=32.5 unit=mph
